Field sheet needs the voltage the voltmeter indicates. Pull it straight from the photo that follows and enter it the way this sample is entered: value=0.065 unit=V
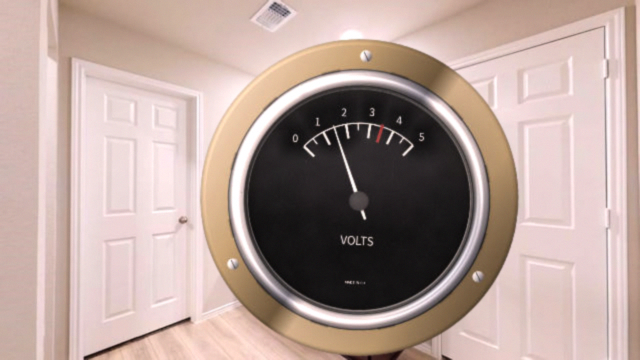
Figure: value=1.5 unit=V
